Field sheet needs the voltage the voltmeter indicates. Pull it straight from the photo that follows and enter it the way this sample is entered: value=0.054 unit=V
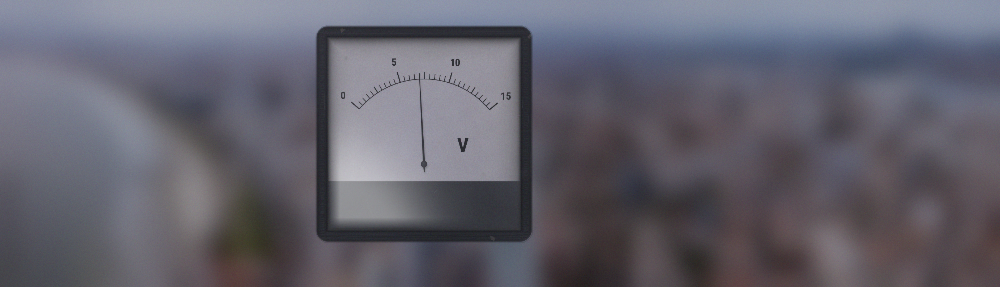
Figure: value=7 unit=V
